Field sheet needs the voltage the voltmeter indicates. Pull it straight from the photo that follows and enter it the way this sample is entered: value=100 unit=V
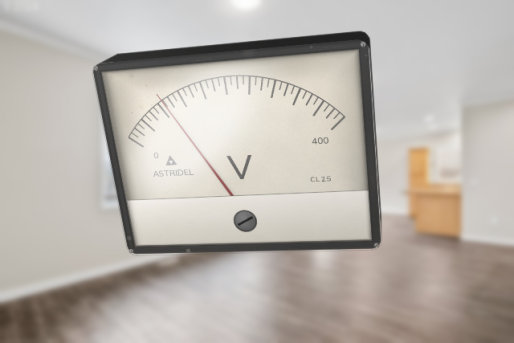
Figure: value=90 unit=V
